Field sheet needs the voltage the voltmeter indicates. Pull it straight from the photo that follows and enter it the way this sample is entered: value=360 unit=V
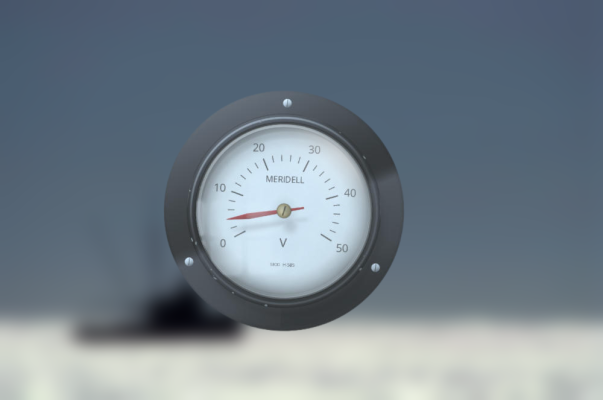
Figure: value=4 unit=V
